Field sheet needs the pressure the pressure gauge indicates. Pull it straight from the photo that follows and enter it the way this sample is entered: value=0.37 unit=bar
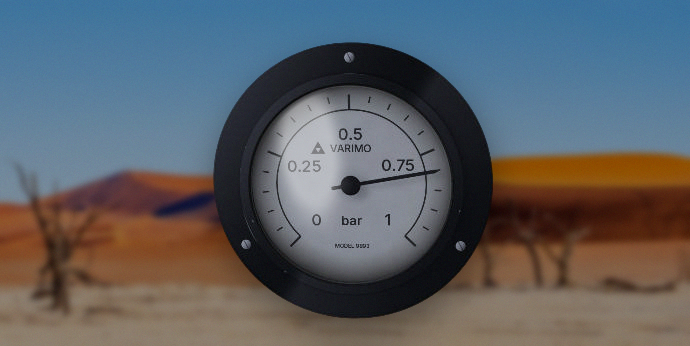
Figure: value=0.8 unit=bar
